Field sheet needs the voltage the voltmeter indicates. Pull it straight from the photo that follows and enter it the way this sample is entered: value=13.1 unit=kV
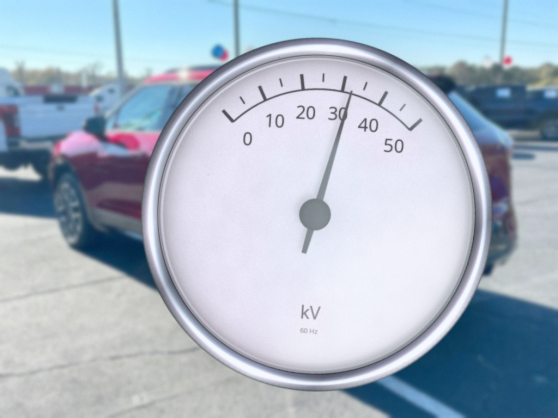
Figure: value=32.5 unit=kV
